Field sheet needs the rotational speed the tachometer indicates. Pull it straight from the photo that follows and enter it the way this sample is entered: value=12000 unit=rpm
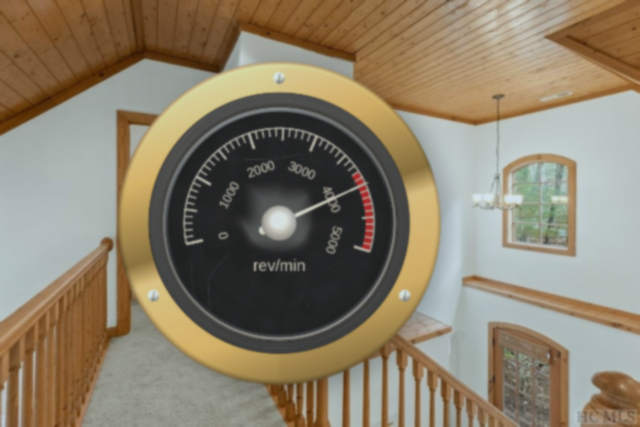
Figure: value=4000 unit=rpm
